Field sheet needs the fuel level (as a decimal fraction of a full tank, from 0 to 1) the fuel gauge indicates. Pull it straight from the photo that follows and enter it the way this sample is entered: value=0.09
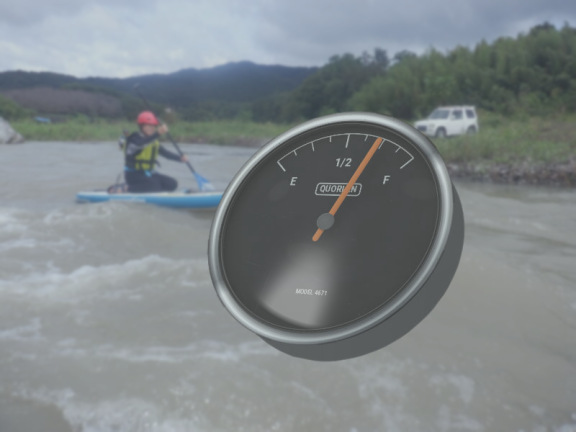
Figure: value=0.75
